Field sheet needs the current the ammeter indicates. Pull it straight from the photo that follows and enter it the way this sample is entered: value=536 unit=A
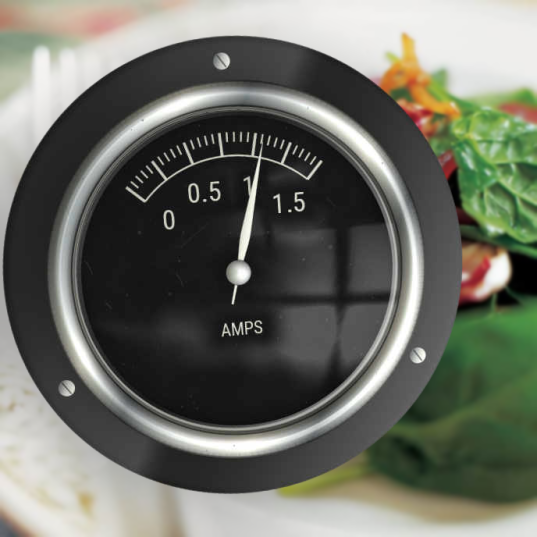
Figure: value=1.05 unit=A
